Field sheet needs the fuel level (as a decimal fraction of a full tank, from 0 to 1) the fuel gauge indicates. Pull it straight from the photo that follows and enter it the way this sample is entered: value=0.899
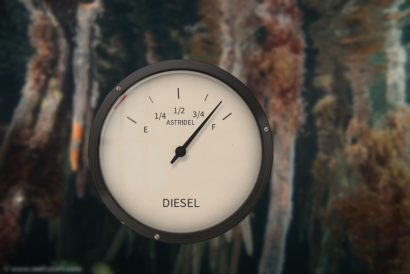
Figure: value=0.875
